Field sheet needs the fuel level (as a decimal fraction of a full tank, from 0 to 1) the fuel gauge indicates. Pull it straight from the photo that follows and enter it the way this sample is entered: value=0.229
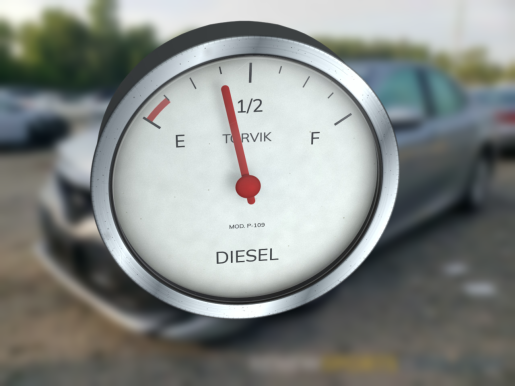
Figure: value=0.375
